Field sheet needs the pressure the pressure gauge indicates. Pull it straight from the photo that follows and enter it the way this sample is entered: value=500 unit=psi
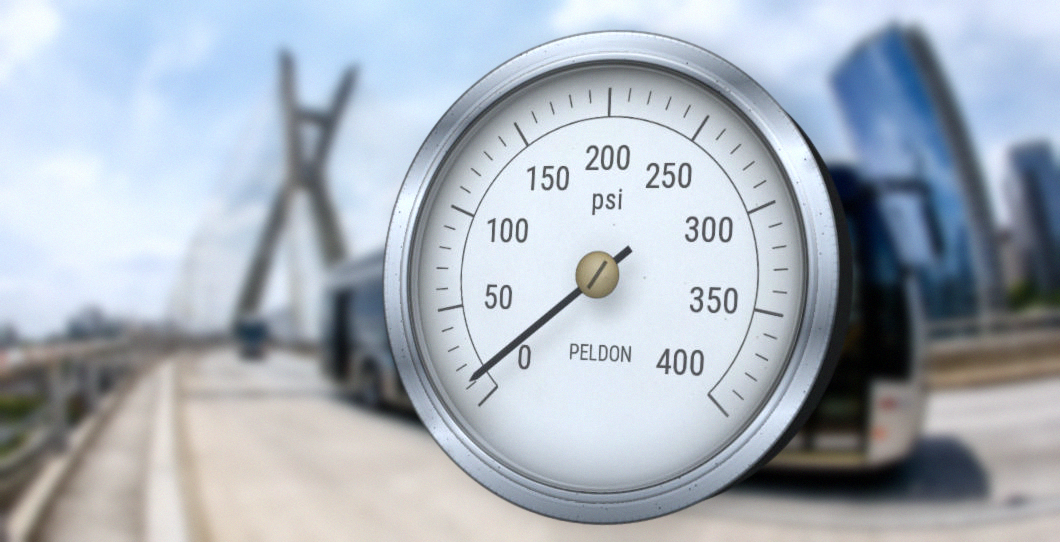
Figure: value=10 unit=psi
